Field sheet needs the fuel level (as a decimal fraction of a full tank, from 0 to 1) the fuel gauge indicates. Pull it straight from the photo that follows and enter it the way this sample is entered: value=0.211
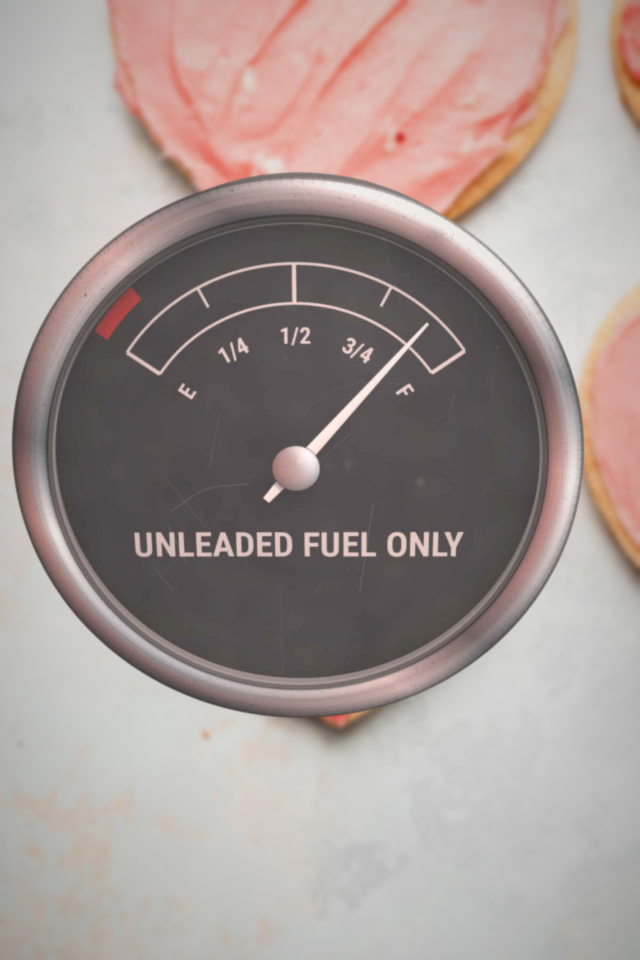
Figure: value=0.875
